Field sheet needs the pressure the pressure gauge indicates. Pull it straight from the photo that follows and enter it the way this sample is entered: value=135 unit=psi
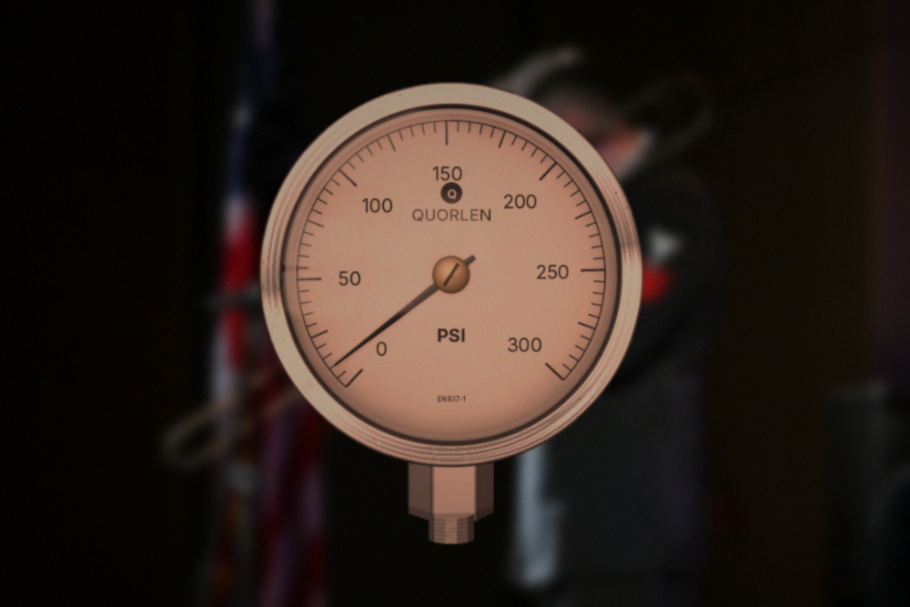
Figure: value=10 unit=psi
